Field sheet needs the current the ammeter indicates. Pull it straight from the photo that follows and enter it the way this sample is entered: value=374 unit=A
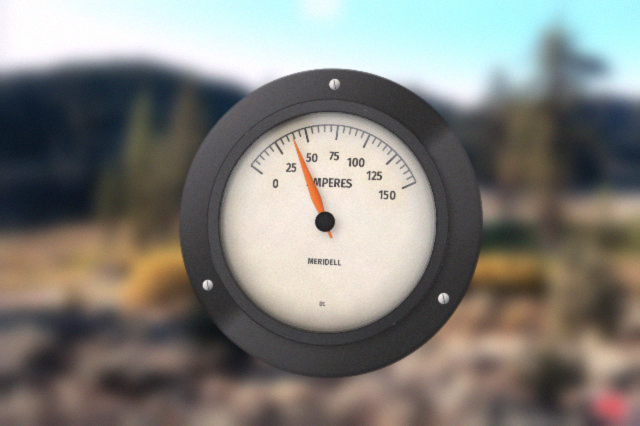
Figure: value=40 unit=A
